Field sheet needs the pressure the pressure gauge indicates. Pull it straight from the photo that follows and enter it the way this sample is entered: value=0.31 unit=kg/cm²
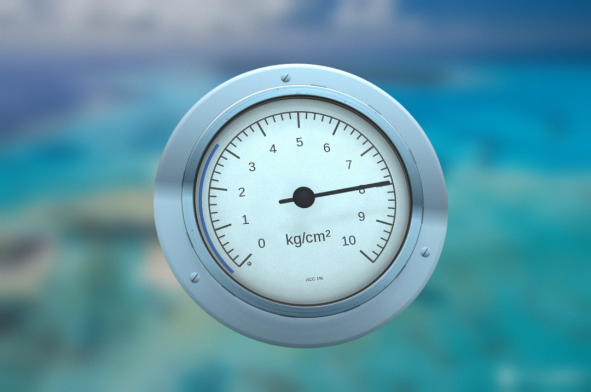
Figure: value=8 unit=kg/cm²
